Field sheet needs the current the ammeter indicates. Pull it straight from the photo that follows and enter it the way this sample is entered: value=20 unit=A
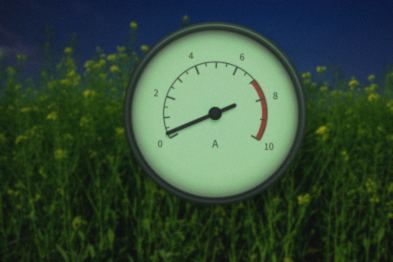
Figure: value=0.25 unit=A
